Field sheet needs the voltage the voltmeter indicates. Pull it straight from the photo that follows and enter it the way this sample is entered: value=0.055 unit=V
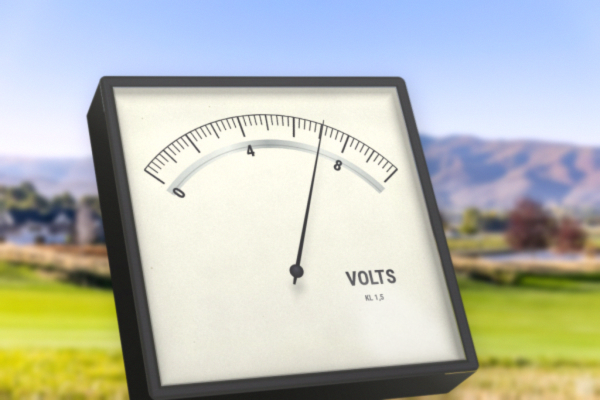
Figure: value=7 unit=V
